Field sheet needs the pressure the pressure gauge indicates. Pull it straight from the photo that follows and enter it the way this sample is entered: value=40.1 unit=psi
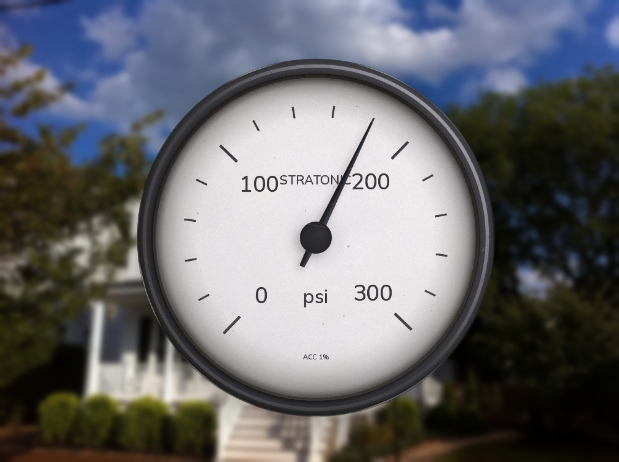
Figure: value=180 unit=psi
